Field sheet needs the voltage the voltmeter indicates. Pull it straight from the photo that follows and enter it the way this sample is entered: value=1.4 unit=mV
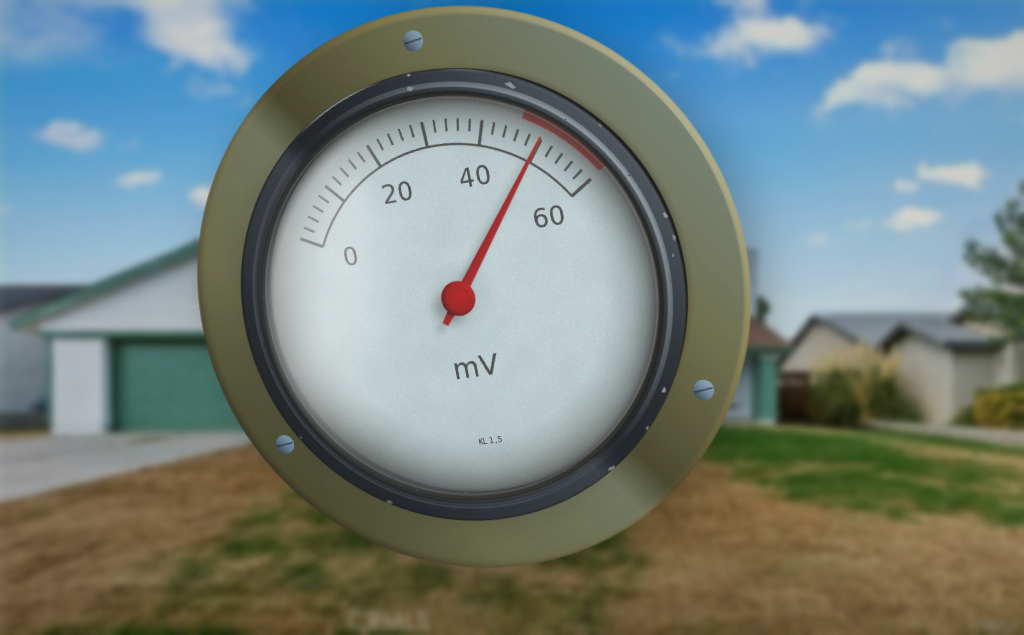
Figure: value=50 unit=mV
